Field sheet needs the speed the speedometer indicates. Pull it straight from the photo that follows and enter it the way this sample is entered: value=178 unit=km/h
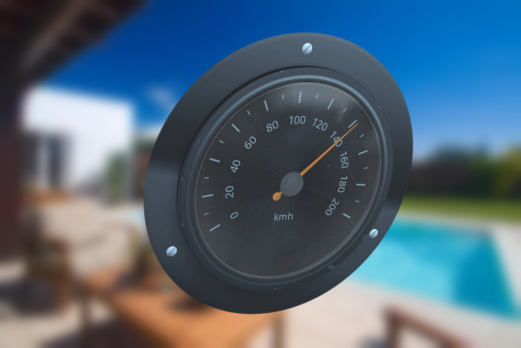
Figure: value=140 unit=km/h
